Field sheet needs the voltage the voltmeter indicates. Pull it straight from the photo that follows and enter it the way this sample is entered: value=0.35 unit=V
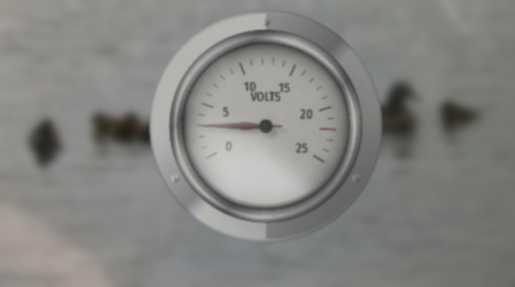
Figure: value=3 unit=V
